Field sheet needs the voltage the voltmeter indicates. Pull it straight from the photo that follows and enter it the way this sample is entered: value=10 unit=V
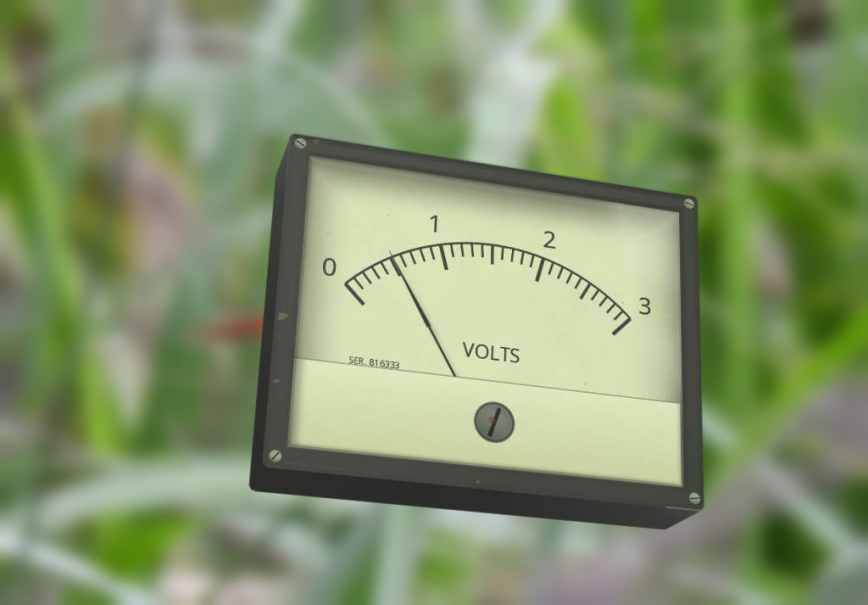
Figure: value=0.5 unit=V
